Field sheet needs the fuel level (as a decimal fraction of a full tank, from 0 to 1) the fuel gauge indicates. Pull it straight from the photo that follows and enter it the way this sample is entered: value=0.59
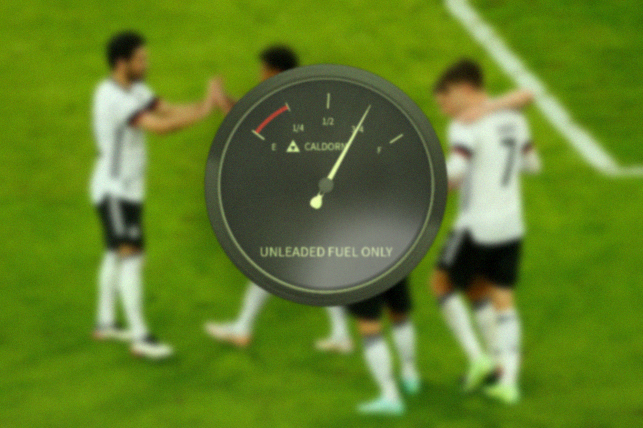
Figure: value=0.75
